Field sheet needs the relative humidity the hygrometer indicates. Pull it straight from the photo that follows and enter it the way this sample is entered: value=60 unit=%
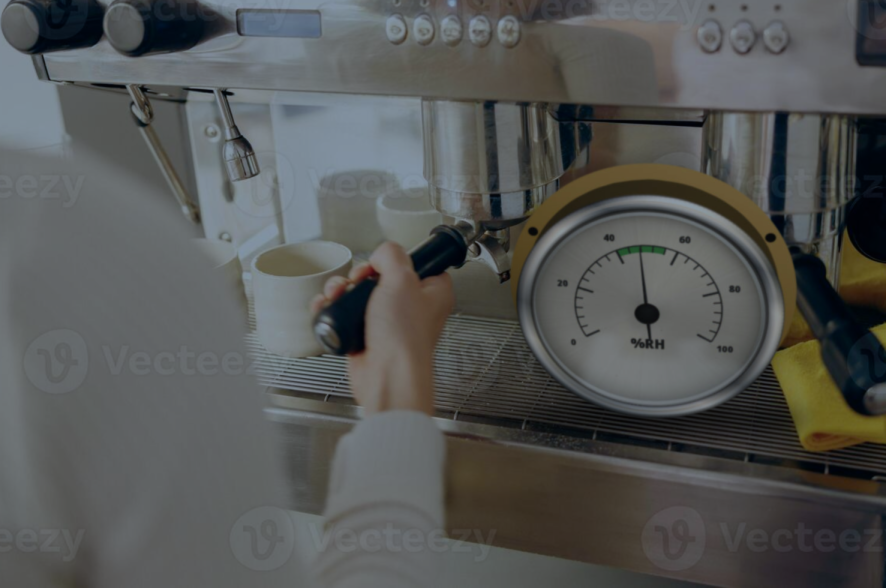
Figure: value=48 unit=%
